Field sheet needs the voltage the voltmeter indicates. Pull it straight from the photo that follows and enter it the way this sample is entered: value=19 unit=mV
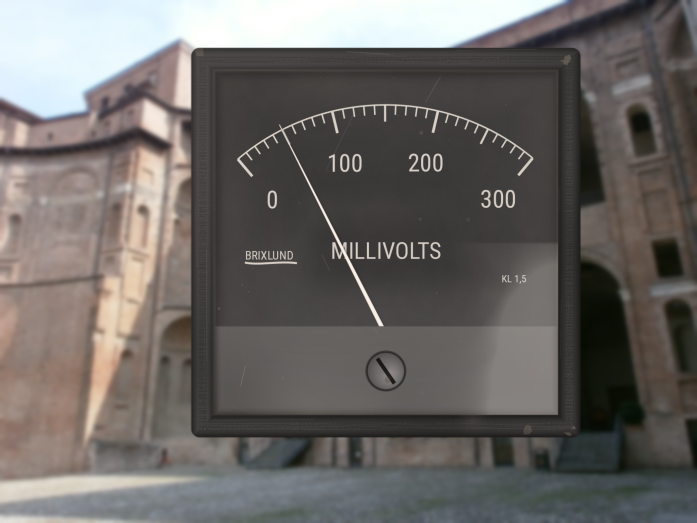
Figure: value=50 unit=mV
